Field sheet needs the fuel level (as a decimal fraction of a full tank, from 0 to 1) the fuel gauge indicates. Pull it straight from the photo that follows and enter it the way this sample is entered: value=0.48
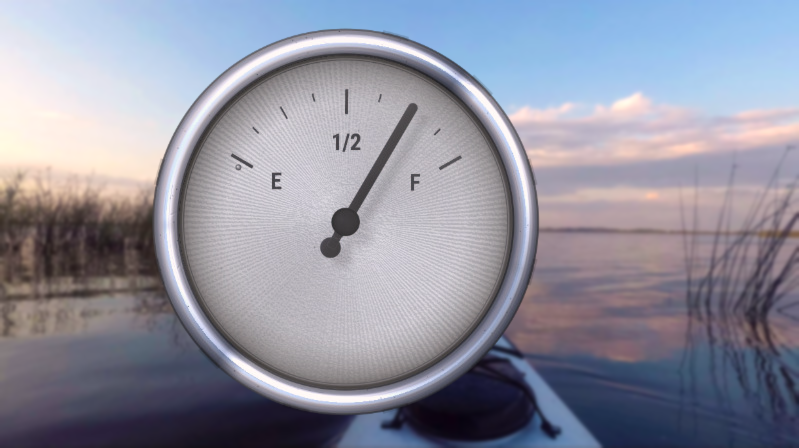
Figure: value=0.75
